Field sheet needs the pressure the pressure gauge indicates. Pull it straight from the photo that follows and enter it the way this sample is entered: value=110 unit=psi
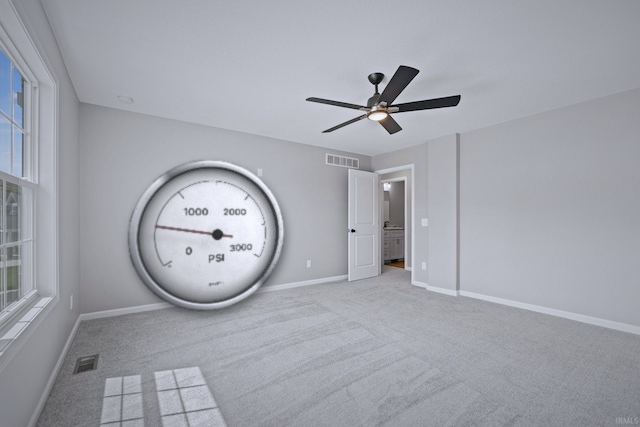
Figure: value=500 unit=psi
